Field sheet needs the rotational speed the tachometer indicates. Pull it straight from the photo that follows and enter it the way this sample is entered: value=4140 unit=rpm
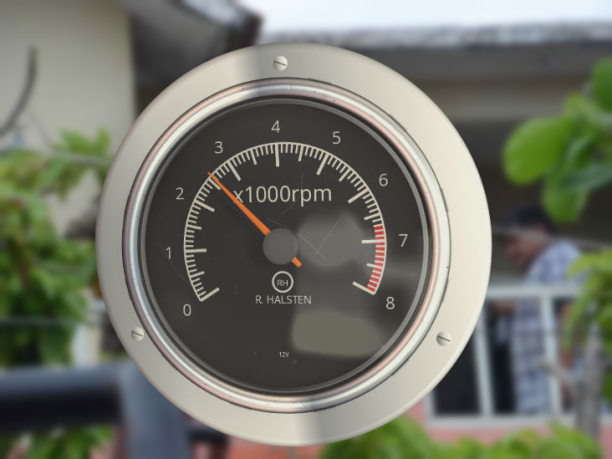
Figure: value=2600 unit=rpm
